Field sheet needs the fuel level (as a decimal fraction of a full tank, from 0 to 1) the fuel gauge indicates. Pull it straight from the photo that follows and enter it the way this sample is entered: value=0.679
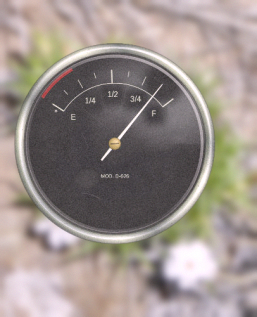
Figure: value=0.875
